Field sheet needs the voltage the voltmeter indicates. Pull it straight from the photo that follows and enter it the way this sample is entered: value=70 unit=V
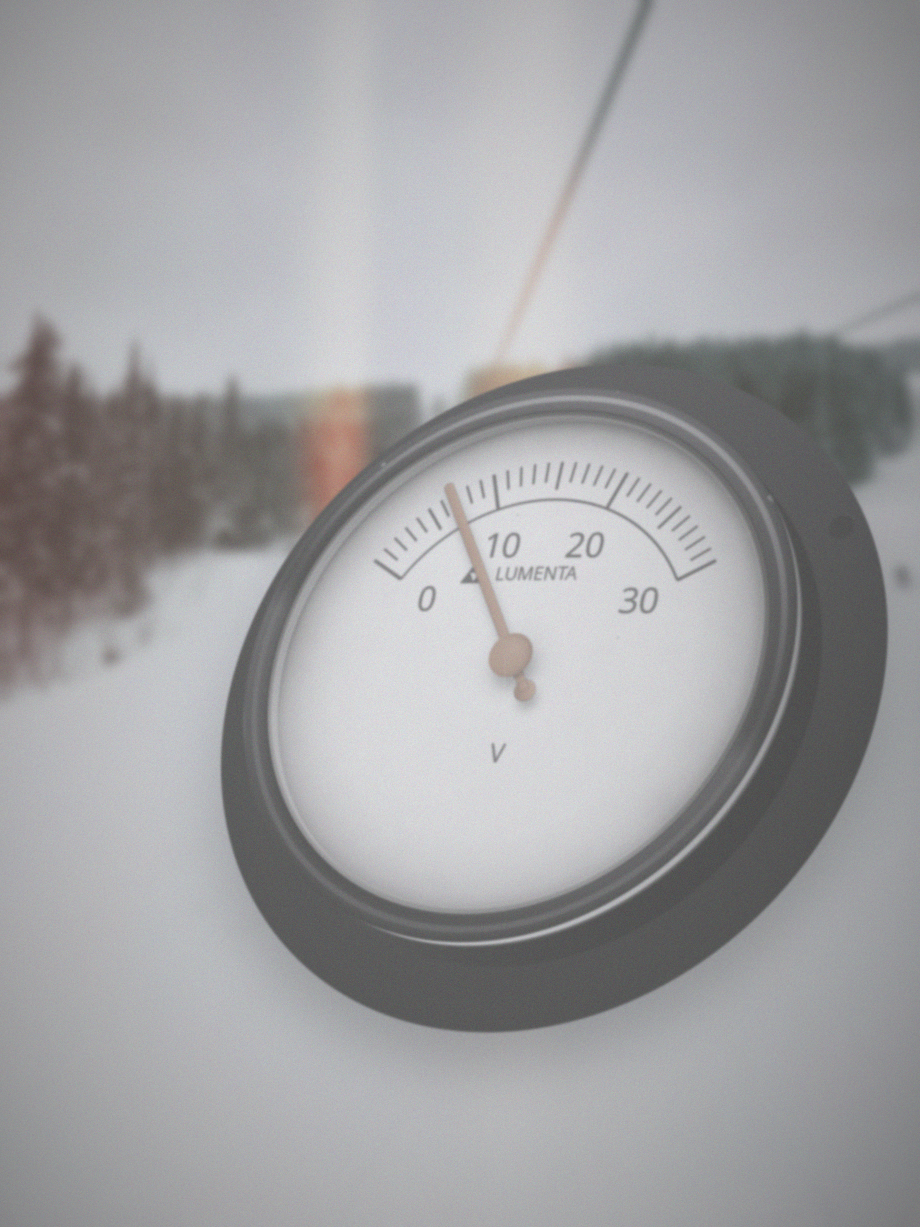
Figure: value=7 unit=V
